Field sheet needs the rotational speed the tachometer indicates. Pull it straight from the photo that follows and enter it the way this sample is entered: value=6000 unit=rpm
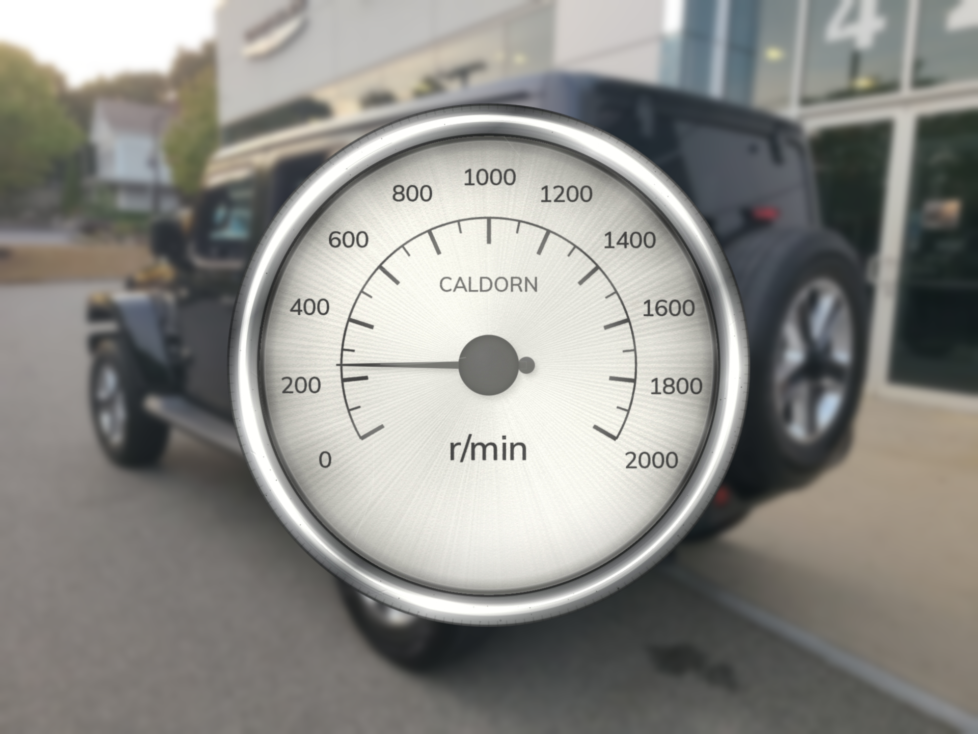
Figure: value=250 unit=rpm
